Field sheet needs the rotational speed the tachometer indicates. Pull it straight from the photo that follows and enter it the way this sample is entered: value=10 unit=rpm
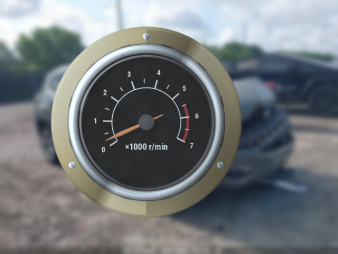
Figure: value=250 unit=rpm
